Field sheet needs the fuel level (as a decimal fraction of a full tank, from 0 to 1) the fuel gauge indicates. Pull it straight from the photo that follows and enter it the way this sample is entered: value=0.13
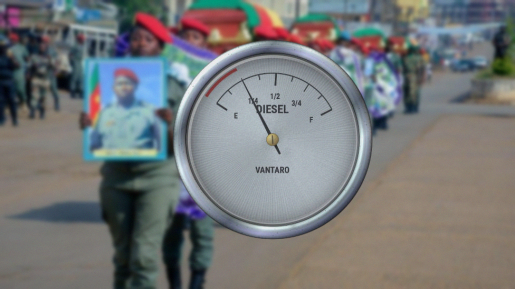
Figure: value=0.25
